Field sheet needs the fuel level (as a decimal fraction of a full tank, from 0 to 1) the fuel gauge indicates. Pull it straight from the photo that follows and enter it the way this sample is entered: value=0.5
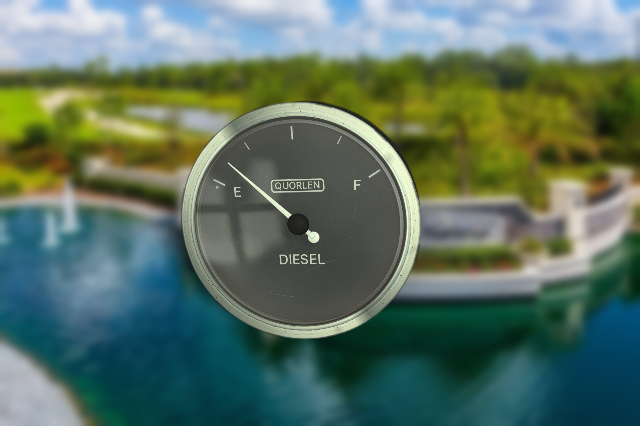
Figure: value=0.125
